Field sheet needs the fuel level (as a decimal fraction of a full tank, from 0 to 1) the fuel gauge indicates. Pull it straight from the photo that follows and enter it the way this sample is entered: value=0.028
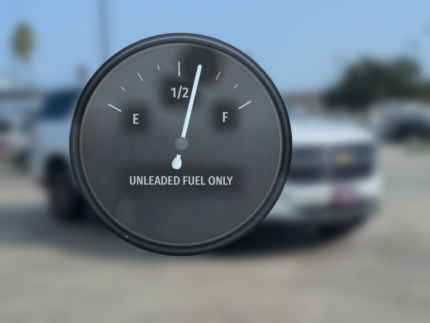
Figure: value=0.625
